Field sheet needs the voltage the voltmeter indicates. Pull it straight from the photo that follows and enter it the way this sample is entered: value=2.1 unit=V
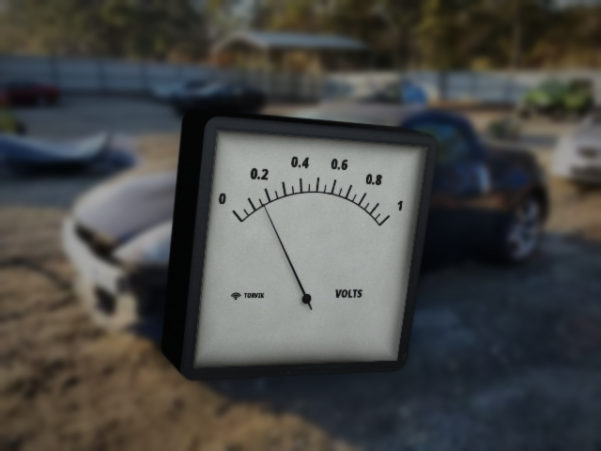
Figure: value=0.15 unit=V
